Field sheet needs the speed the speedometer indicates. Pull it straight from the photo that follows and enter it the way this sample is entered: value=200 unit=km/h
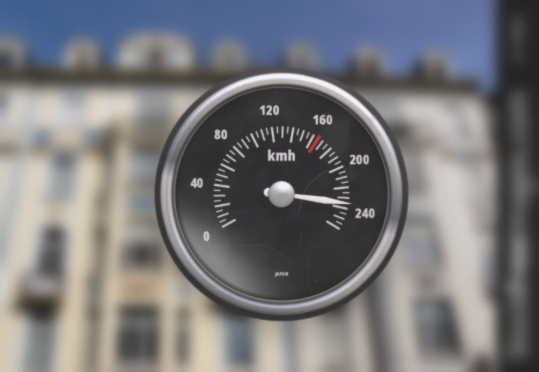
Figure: value=235 unit=km/h
